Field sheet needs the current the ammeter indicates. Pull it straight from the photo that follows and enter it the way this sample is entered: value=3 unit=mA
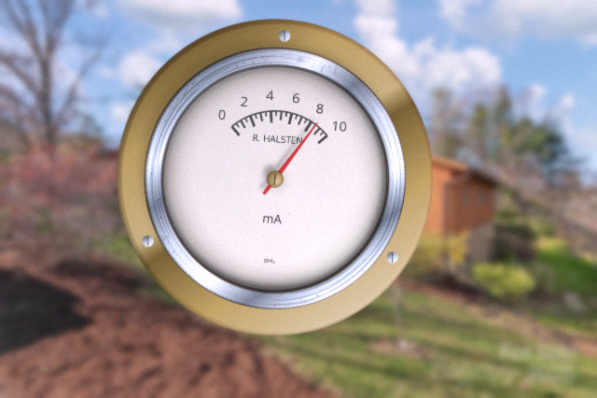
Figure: value=8.5 unit=mA
